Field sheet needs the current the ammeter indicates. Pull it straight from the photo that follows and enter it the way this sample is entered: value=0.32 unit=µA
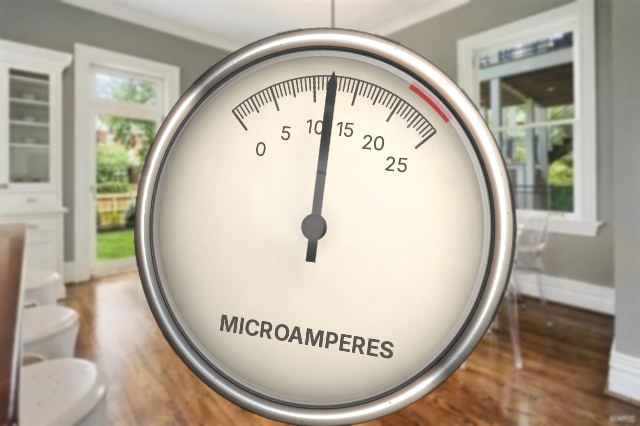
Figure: value=12.5 unit=µA
